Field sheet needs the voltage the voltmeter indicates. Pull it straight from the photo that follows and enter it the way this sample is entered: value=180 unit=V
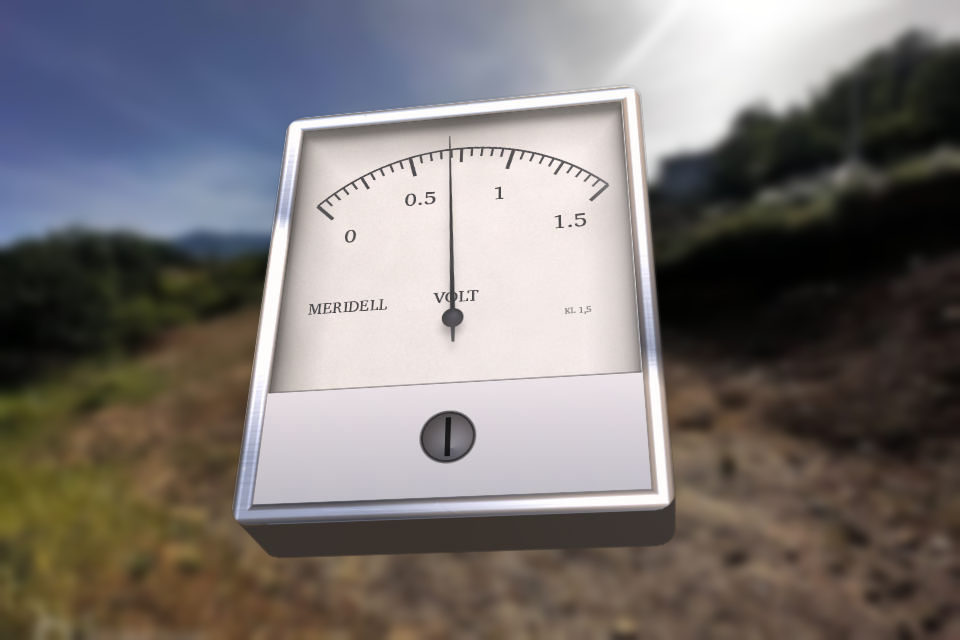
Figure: value=0.7 unit=V
